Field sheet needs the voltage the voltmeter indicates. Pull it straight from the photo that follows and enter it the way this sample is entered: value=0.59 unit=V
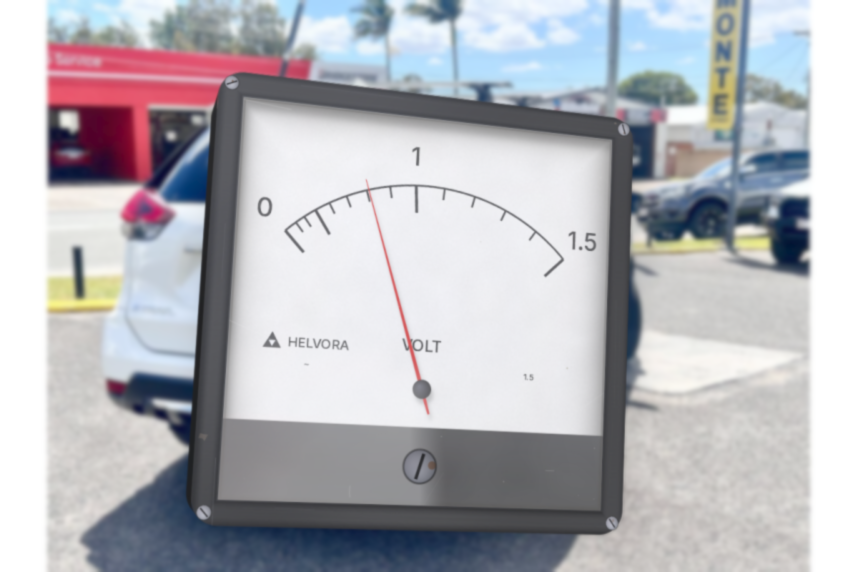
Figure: value=0.8 unit=V
